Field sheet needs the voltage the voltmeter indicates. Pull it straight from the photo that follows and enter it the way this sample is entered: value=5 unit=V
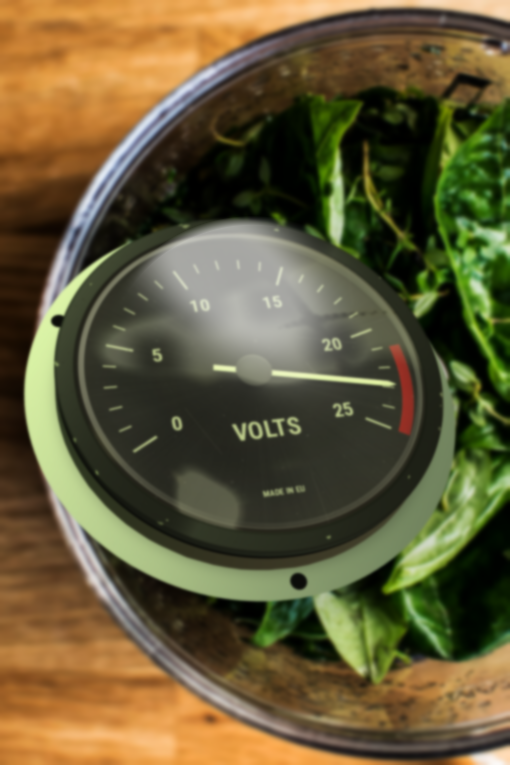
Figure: value=23 unit=V
